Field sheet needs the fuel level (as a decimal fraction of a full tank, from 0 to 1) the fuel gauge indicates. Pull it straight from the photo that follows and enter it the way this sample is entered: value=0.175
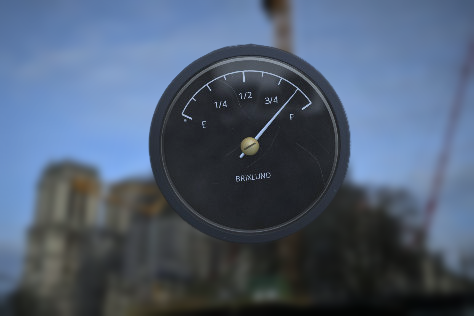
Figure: value=0.875
